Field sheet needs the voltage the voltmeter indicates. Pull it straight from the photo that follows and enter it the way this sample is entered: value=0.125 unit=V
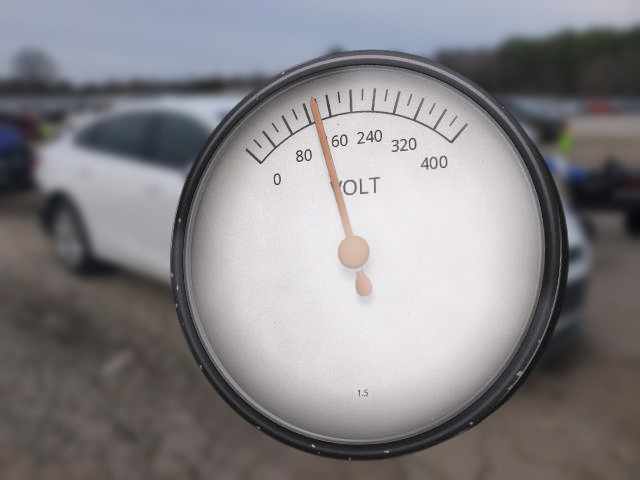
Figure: value=140 unit=V
